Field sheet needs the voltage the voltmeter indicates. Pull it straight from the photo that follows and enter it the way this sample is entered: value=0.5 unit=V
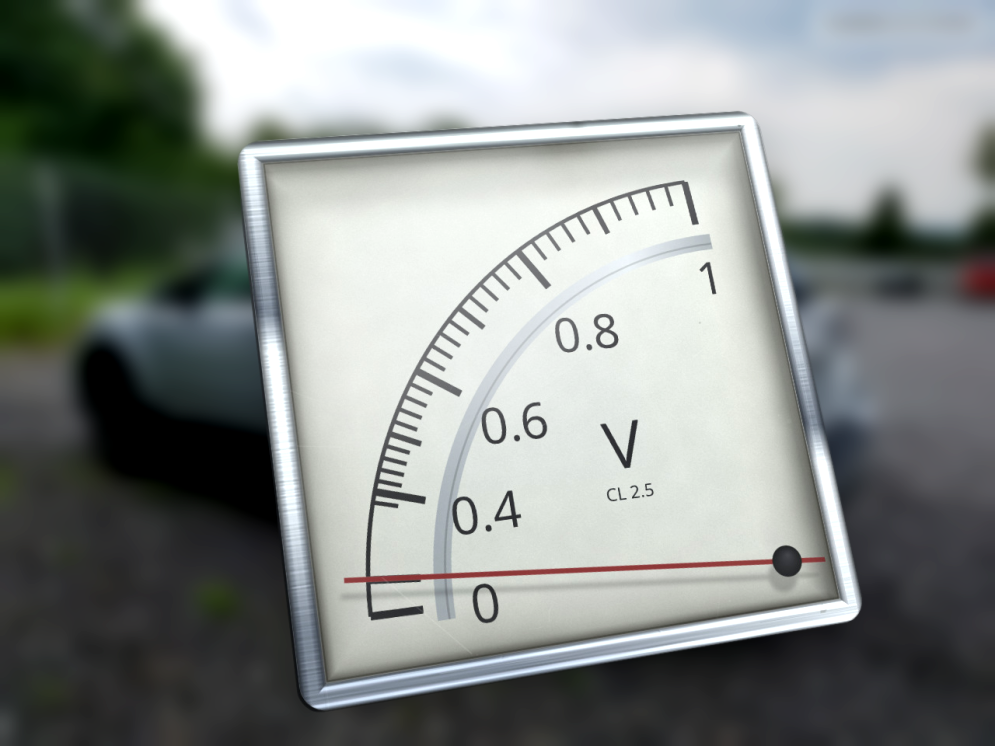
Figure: value=0.2 unit=V
